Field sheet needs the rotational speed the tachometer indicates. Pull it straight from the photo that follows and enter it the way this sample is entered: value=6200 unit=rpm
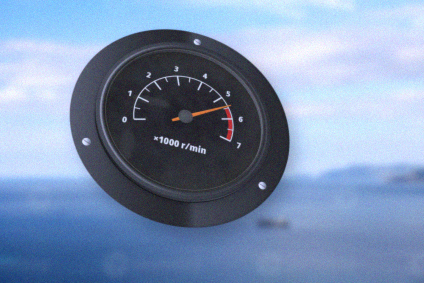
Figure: value=5500 unit=rpm
